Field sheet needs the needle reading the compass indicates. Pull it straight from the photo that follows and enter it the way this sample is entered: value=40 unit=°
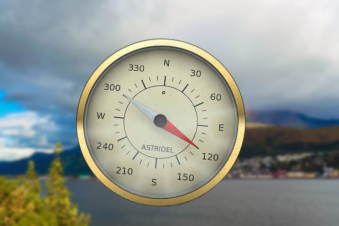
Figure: value=120 unit=°
